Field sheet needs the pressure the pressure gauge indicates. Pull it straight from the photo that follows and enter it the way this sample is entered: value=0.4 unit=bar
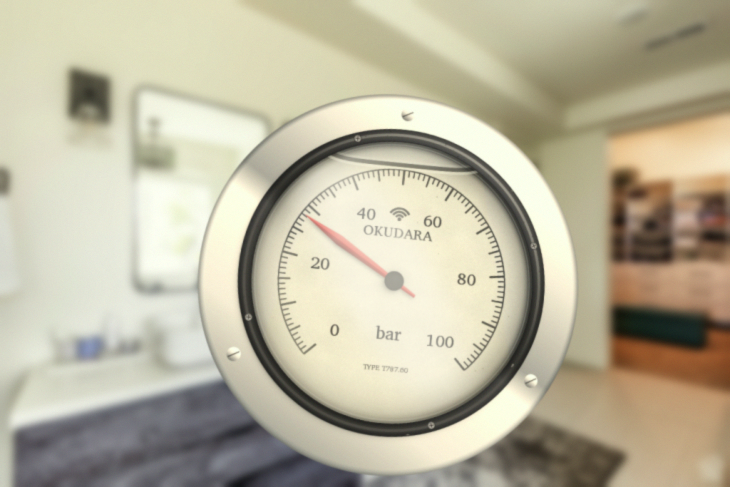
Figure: value=28 unit=bar
